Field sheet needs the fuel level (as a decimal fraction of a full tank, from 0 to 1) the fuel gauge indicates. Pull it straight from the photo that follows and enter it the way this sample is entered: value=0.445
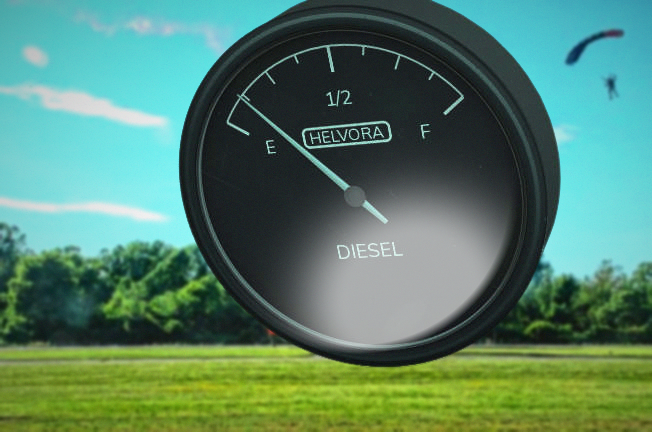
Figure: value=0.125
